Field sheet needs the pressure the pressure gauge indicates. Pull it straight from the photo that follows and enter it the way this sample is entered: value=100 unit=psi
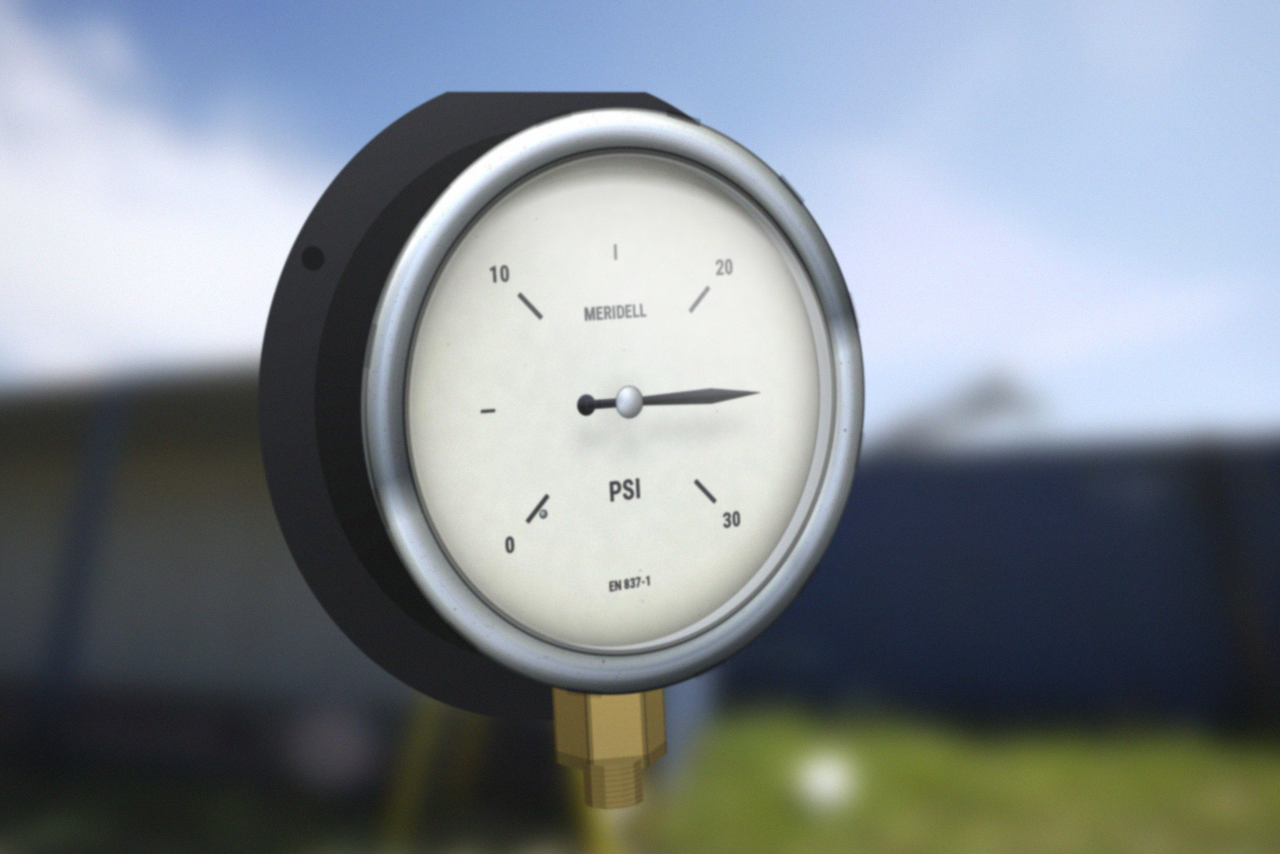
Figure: value=25 unit=psi
